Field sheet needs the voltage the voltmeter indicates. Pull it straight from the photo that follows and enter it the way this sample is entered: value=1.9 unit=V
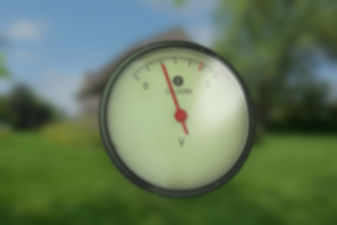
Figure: value=1 unit=V
